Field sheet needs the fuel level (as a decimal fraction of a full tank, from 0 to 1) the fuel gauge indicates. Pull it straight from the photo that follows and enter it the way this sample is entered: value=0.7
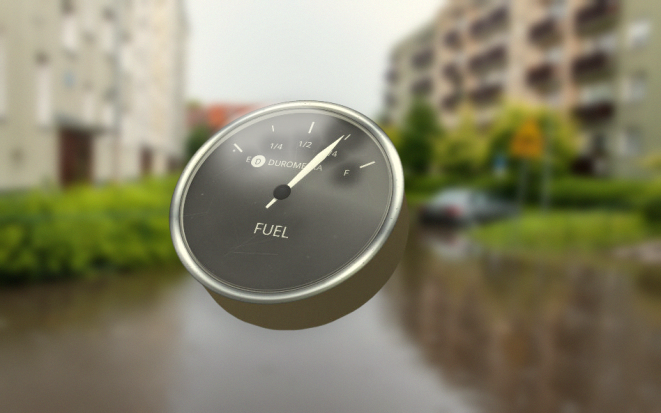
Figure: value=0.75
